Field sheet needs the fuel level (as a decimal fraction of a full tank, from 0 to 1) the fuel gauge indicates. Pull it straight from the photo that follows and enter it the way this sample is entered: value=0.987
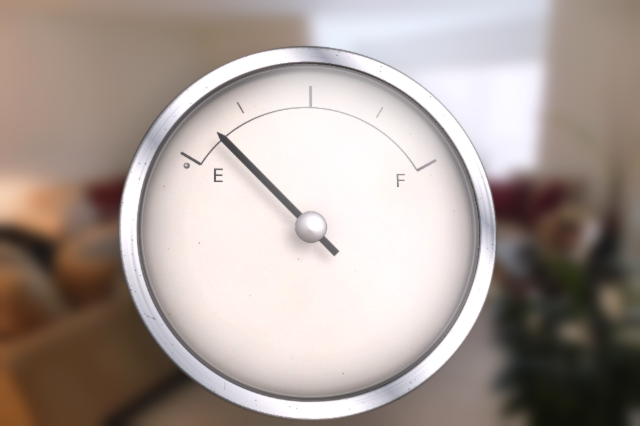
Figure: value=0.125
